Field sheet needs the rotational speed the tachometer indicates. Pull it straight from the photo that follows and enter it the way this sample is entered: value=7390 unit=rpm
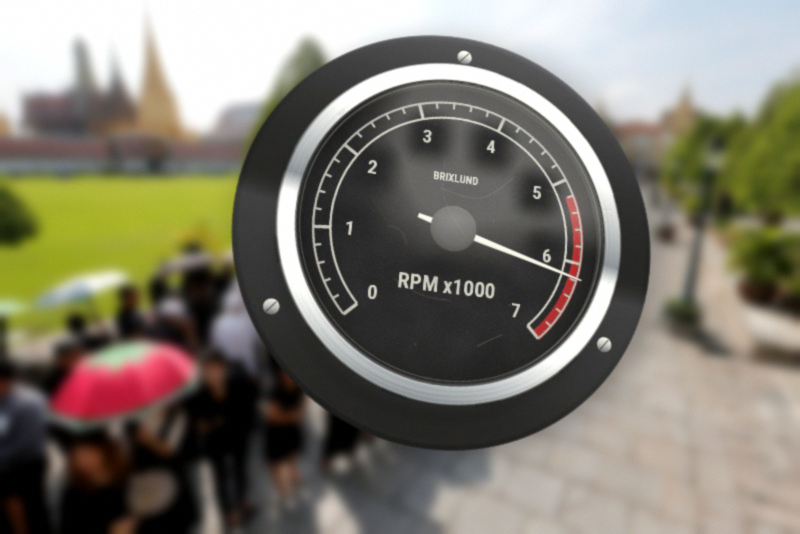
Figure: value=6200 unit=rpm
